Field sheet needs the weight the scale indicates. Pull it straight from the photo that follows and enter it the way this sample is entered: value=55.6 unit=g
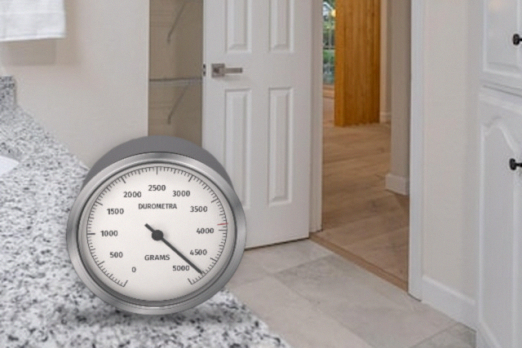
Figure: value=4750 unit=g
